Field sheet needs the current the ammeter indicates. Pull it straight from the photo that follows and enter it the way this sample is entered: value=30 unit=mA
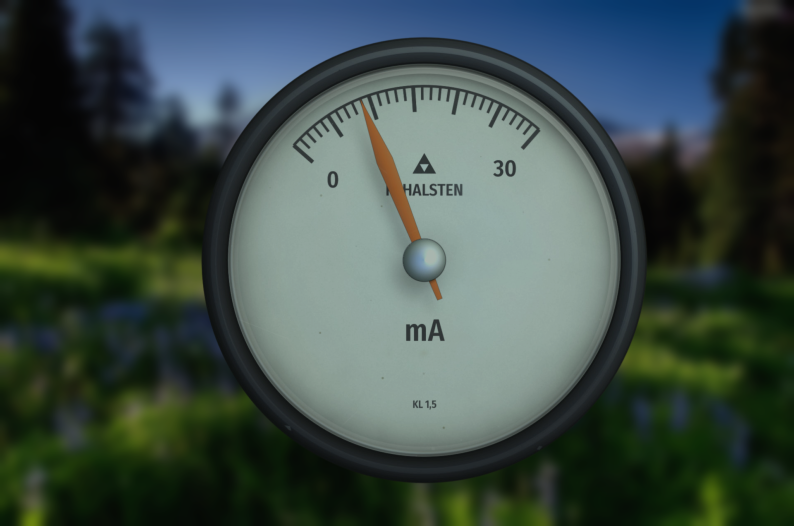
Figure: value=9 unit=mA
